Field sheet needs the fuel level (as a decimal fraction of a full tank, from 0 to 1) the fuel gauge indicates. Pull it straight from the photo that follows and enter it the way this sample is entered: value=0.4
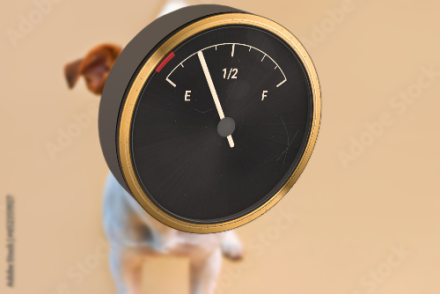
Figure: value=0.25
